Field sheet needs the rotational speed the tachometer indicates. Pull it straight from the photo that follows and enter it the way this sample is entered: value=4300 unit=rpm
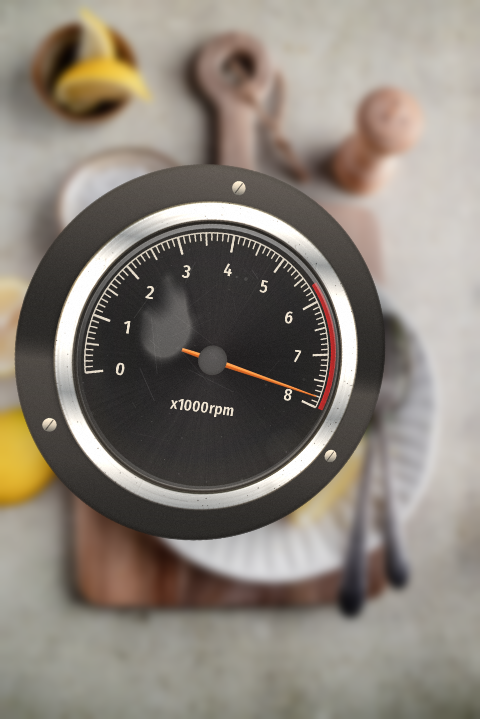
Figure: value=7800 unit=rpm
